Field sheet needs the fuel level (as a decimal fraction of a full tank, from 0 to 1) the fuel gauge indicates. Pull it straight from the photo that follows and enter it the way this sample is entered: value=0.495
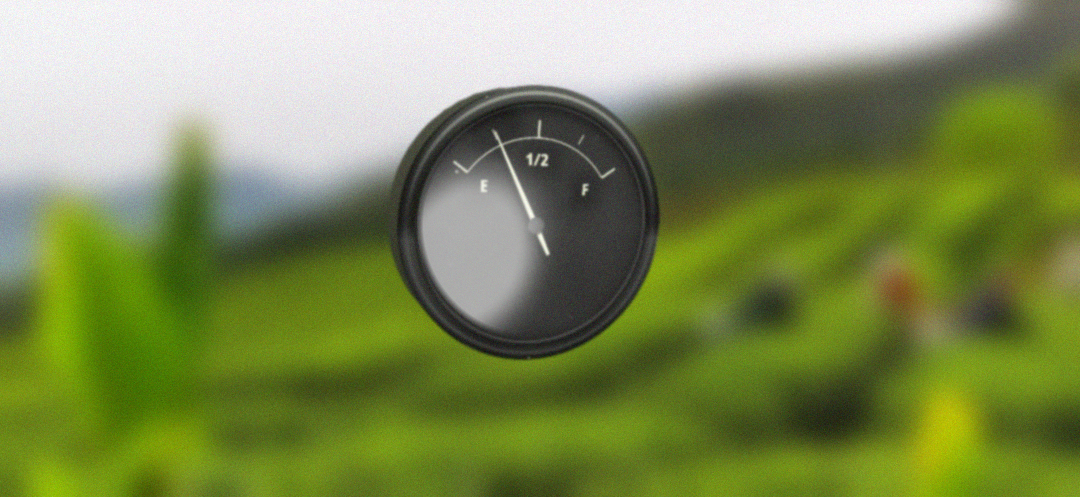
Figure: value=0.25
